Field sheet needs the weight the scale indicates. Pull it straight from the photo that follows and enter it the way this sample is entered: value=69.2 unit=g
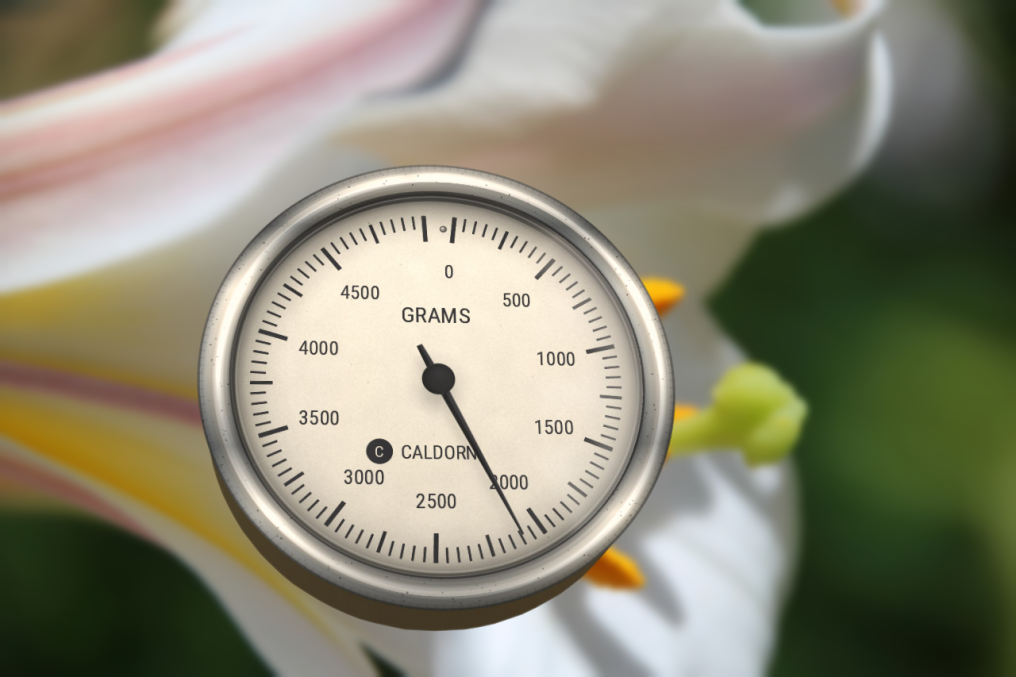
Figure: value=2100 unit=g
